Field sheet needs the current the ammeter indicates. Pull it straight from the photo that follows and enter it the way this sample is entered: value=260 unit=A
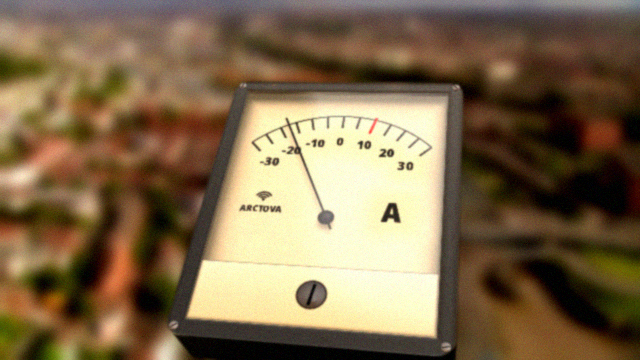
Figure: value=-17.5 unit=A
